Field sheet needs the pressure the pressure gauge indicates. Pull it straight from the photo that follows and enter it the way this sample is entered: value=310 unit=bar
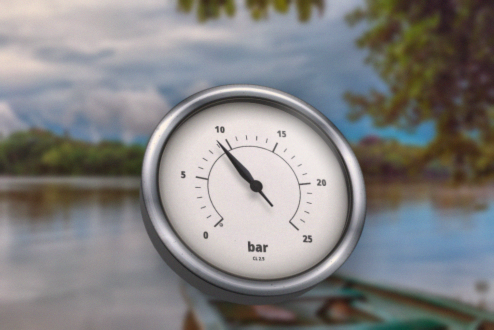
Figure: value=9 unit=bar
